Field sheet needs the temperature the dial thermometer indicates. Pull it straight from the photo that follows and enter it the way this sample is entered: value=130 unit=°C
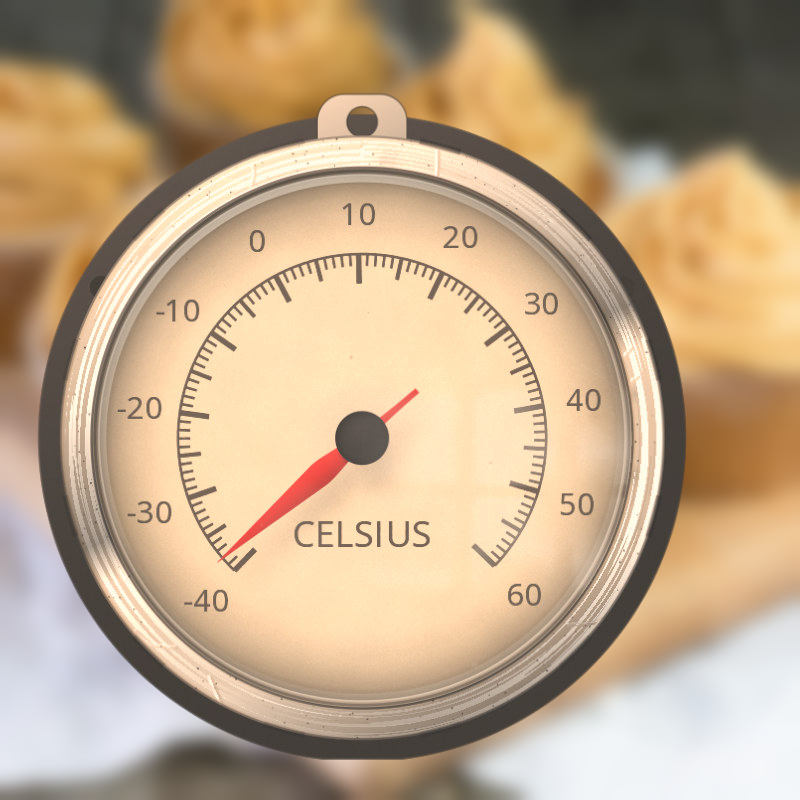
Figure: value=-38 unit=°C
